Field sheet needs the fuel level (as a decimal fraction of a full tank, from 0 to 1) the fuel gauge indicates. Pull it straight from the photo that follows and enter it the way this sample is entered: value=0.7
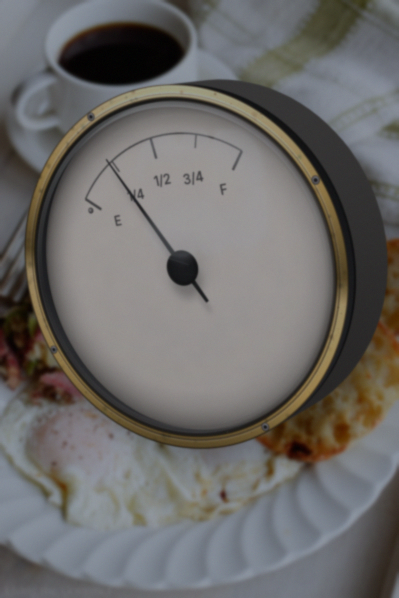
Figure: value=0.25
